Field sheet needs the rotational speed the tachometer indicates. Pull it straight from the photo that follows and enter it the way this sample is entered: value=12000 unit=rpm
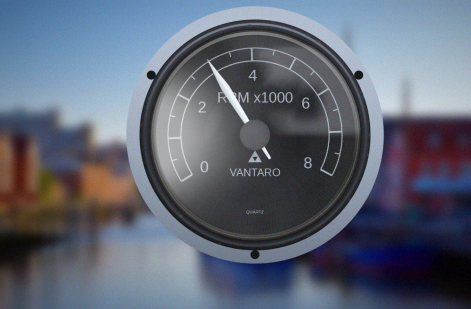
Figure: value=3000 unit=rpm
